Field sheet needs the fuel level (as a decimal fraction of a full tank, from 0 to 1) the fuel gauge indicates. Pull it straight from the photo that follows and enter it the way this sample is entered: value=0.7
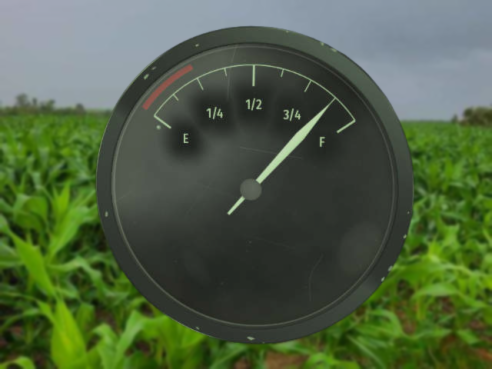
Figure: value=0.875
